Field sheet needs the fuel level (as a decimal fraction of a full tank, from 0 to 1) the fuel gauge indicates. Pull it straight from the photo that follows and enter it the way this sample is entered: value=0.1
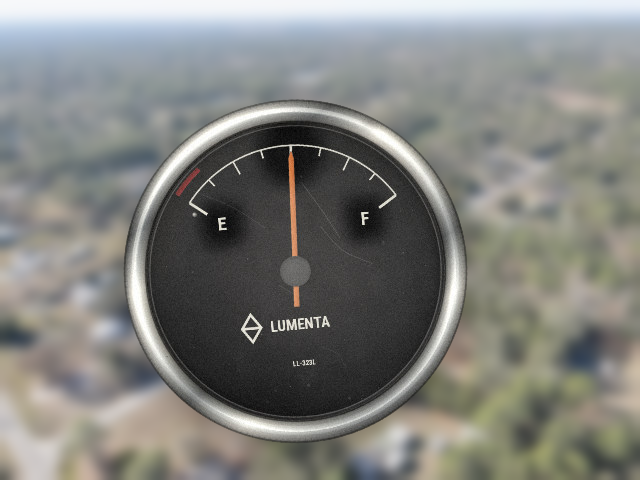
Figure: value=0.5
